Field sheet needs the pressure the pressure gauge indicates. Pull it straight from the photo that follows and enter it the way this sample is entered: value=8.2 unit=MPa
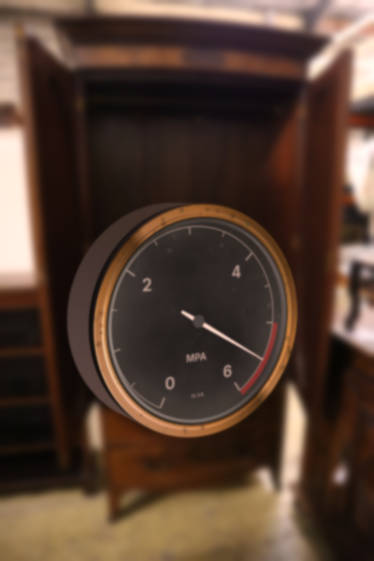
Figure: value=5.5 unit=MPa
